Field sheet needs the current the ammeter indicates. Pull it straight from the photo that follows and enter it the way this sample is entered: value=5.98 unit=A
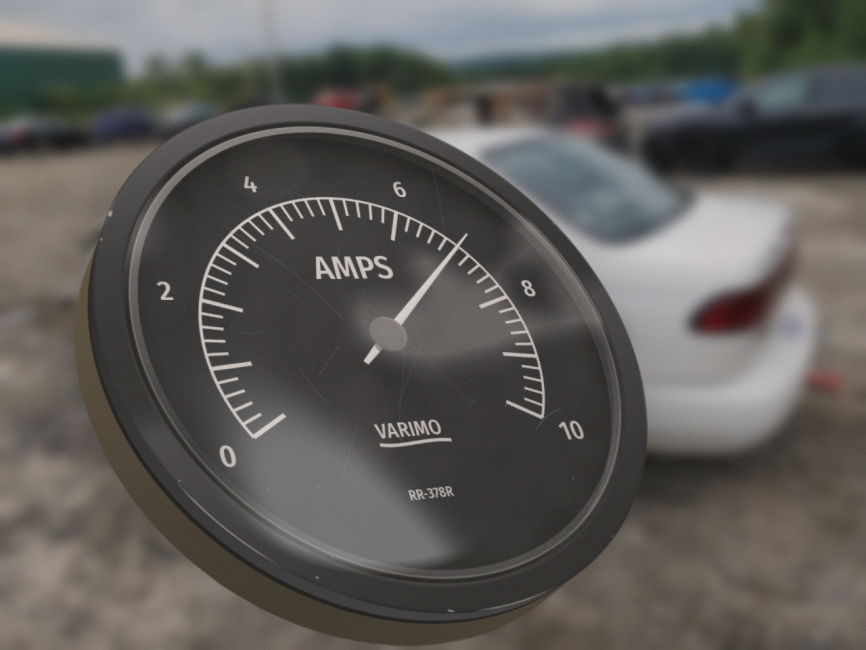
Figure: value=7 unit=A
